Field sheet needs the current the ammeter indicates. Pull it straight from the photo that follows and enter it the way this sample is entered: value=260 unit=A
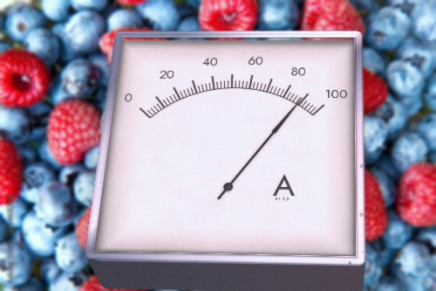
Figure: value=90 unit=A
